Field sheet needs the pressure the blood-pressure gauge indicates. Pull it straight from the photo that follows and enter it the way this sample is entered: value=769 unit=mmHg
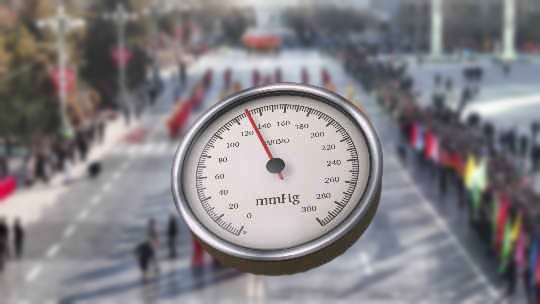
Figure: value=130 unit=mmHg
